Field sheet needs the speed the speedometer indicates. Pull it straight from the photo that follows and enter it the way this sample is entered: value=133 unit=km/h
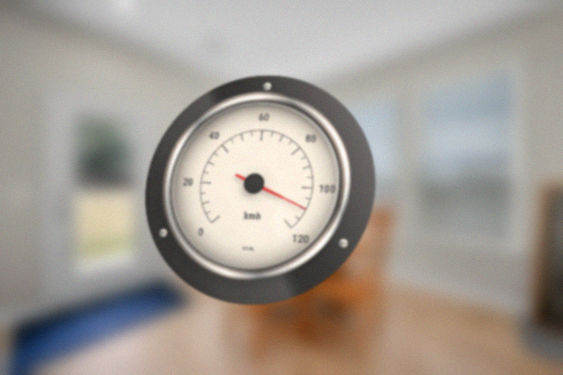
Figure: value=110 unit=km/h
